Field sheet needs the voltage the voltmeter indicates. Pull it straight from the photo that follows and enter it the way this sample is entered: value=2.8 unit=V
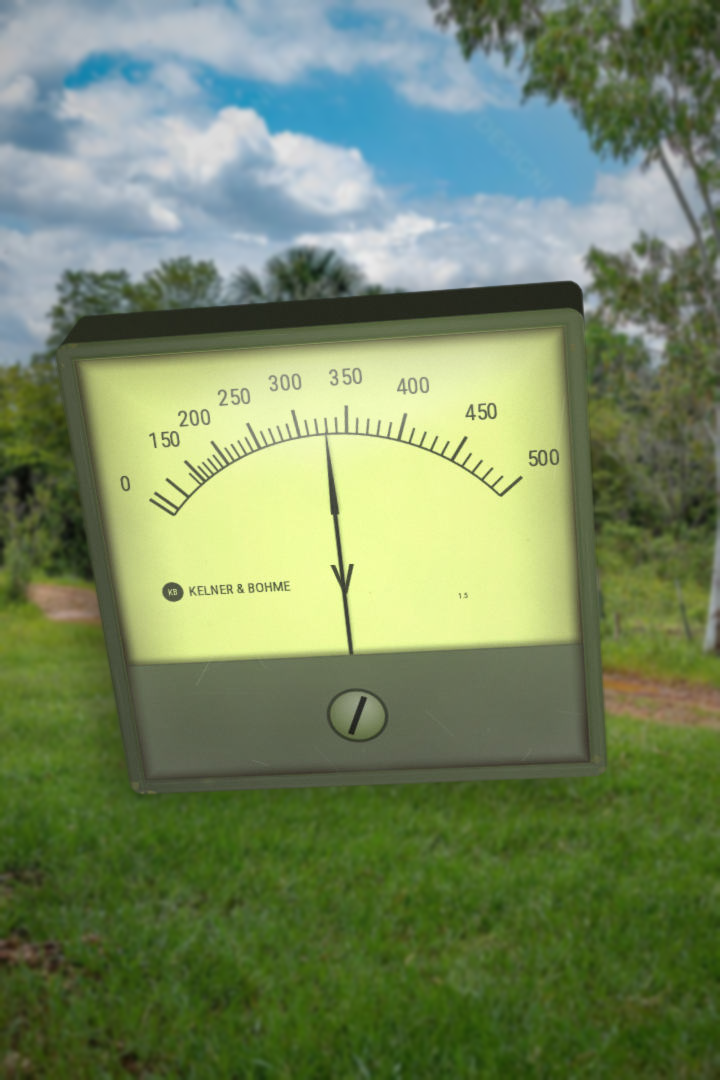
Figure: value=330 unit=V
